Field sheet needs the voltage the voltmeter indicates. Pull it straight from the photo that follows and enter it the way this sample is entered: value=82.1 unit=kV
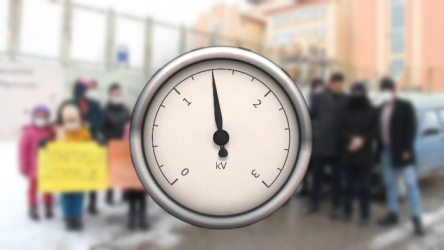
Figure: value=1.4 unit=kV
